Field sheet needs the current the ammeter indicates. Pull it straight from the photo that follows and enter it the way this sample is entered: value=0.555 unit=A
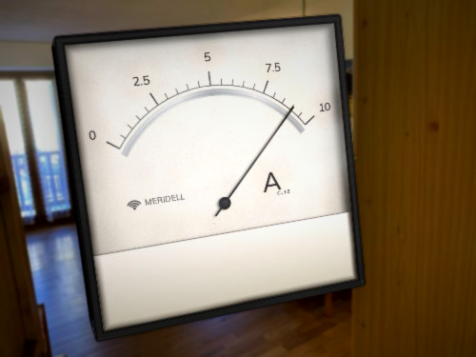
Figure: value=9 unit=A
